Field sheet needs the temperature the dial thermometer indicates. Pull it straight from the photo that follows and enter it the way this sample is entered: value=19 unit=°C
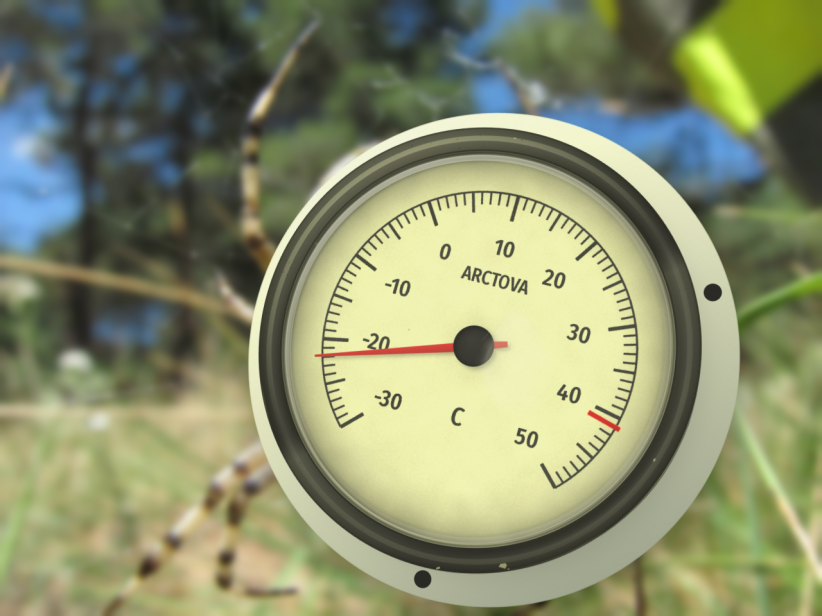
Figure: value=-22 unit=°C
